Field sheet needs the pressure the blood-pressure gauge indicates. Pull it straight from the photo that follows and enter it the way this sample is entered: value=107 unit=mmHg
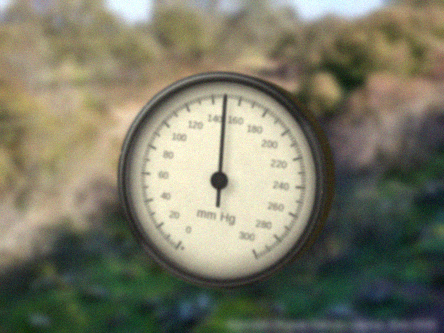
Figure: value=150 unit=mmHg
